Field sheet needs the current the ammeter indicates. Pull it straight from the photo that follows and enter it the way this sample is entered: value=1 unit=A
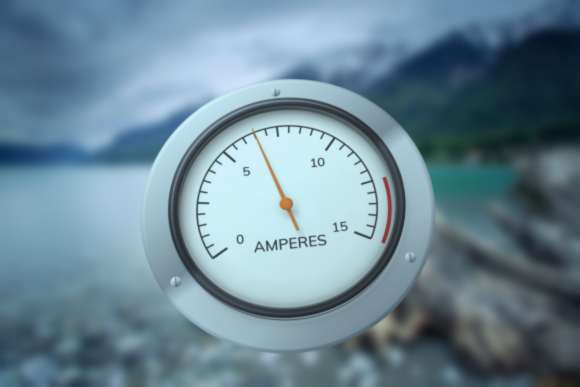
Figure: value=6.5 unit=A
